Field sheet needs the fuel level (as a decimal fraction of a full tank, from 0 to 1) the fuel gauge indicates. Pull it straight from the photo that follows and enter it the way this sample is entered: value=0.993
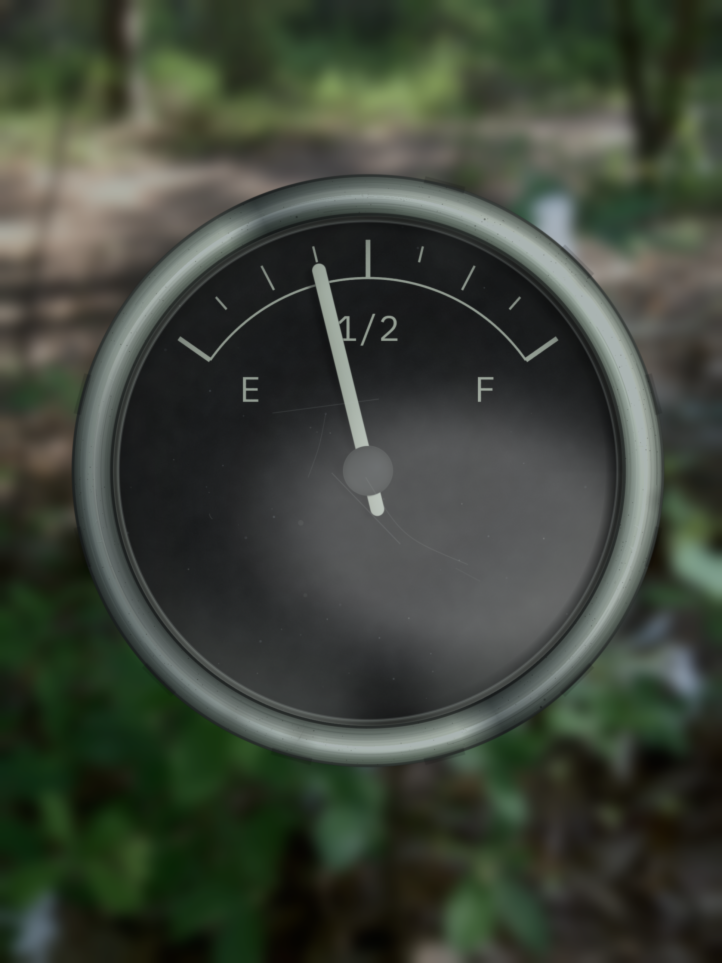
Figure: value=0.375
